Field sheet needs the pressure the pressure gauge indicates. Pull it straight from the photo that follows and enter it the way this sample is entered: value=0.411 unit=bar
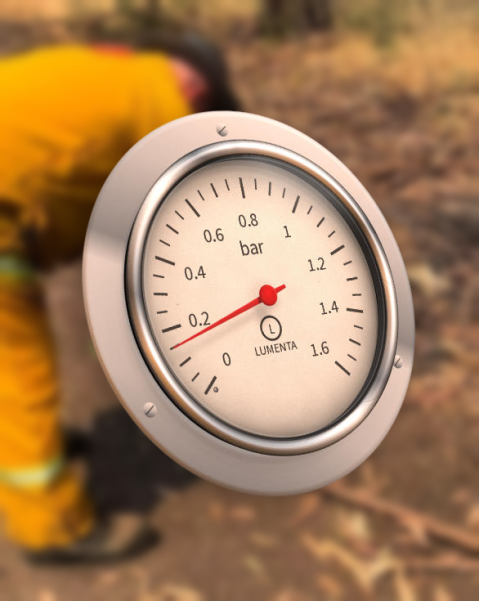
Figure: value=0.15 unit=bar
